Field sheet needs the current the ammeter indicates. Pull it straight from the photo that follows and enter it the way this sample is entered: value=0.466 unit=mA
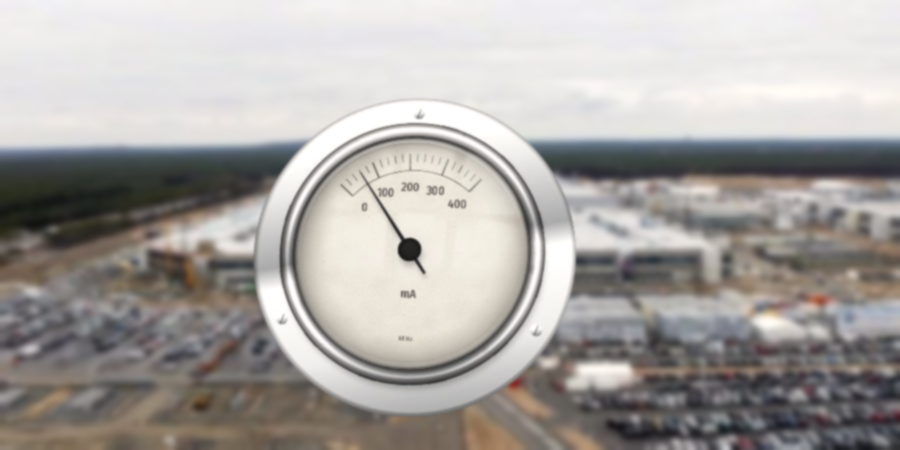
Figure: value=60 unit=mA
